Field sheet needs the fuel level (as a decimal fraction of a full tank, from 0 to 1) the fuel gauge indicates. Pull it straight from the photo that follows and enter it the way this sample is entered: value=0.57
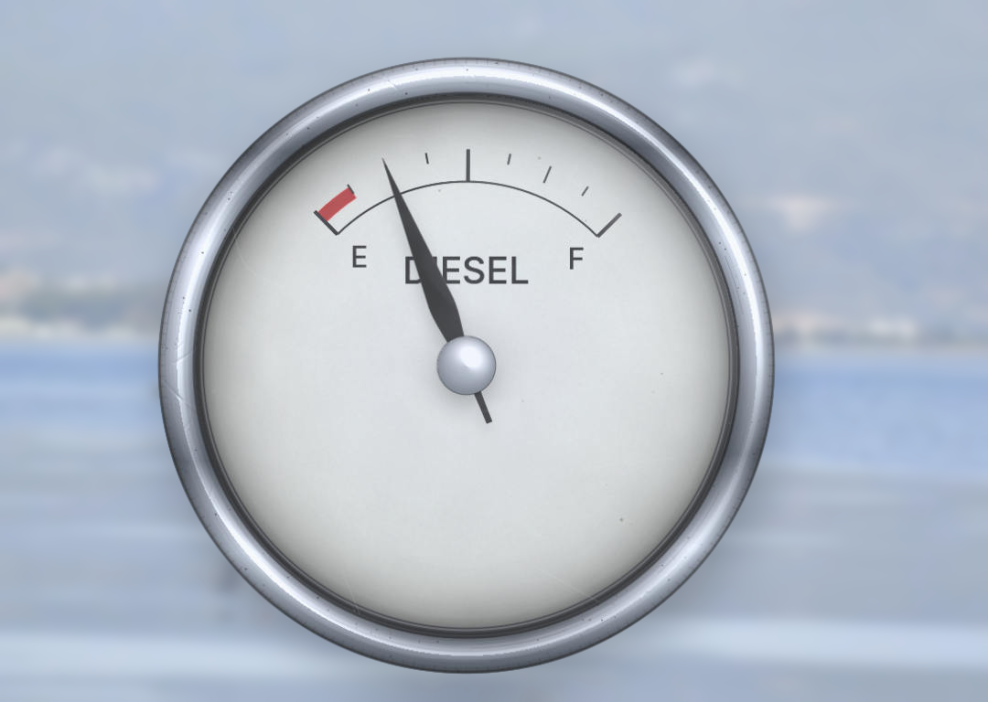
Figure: value=0.25
